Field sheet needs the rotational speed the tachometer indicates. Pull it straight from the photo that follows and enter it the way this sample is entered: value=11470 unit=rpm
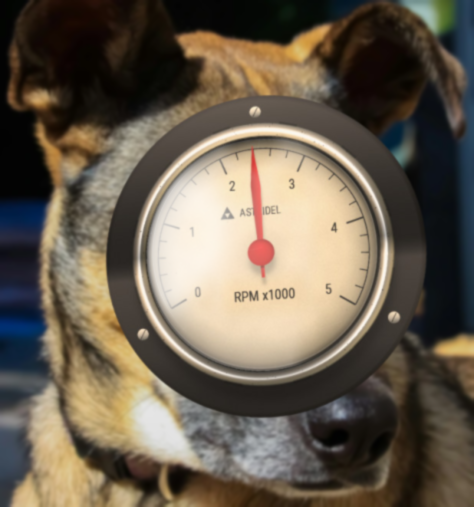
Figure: value=2400 unit=rpm
